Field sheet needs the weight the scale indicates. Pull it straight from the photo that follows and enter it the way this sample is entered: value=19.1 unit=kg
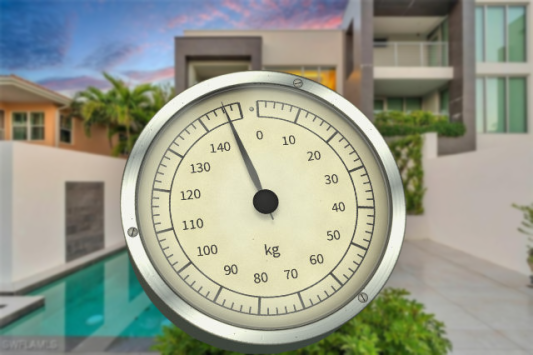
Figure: value=146 unit=kg
